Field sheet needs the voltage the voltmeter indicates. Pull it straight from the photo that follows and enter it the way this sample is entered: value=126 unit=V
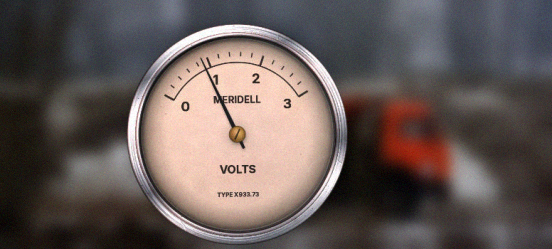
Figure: value=0.9 unit=V
